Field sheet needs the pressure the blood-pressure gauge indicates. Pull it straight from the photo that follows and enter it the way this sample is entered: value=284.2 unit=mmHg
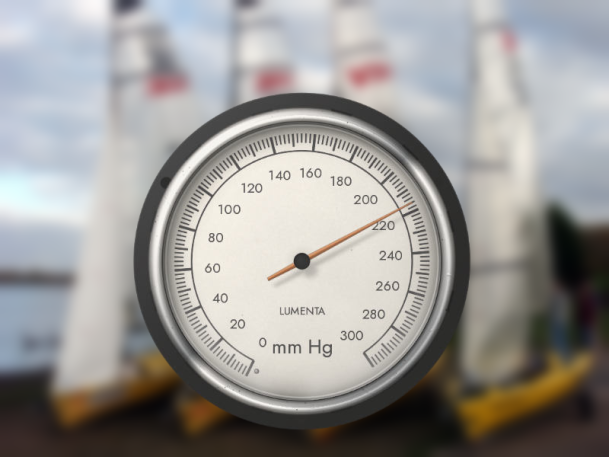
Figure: value=216 unit=mmHg
